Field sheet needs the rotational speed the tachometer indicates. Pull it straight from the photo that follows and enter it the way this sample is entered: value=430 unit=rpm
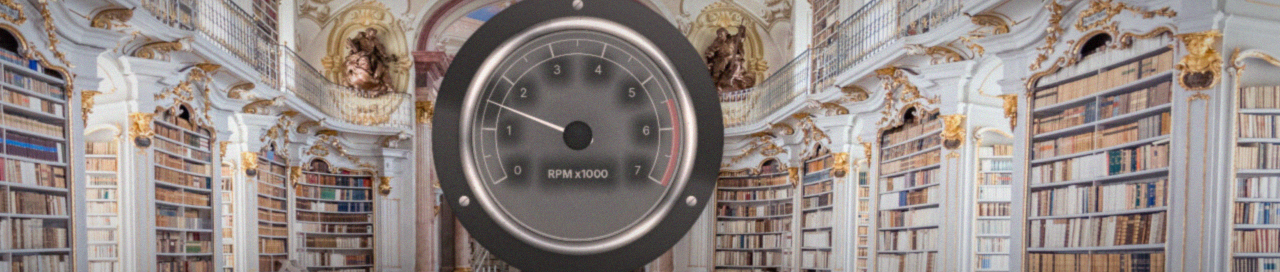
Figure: value=1500 unit=rpm
